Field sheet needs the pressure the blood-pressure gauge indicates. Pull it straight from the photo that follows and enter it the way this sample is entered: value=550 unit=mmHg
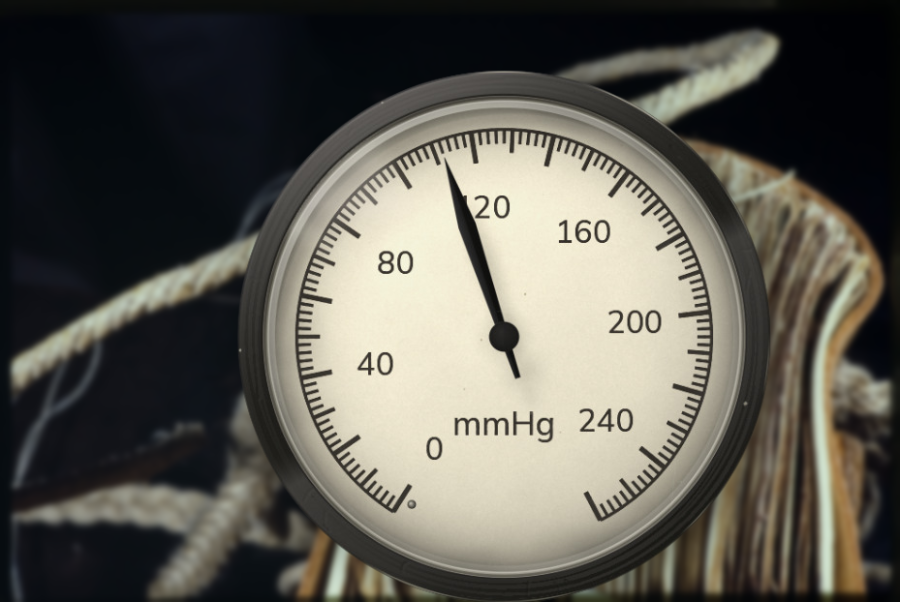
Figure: value=112 unit=mmHg
